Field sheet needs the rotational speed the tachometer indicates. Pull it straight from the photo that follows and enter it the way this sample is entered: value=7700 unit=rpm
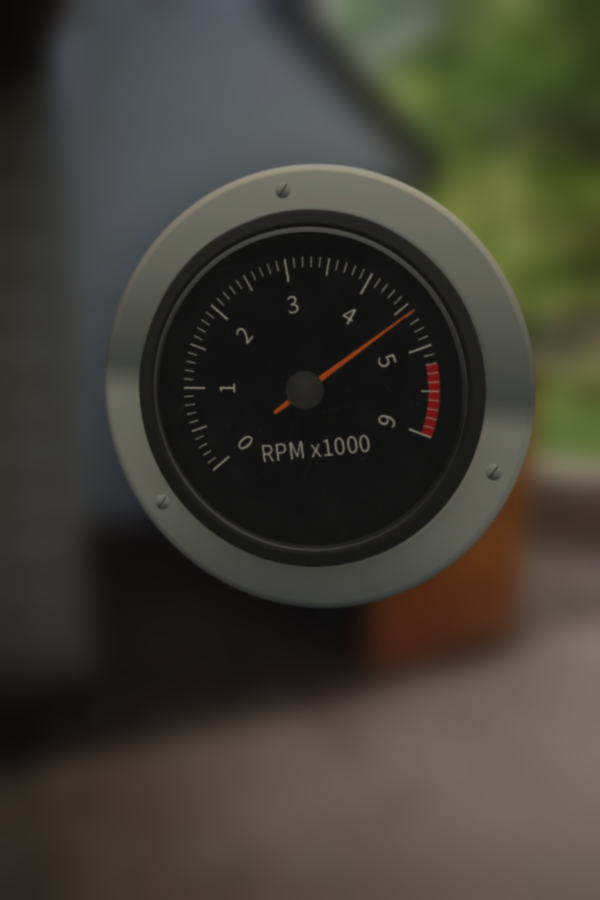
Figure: value=4600 unit=rpm
